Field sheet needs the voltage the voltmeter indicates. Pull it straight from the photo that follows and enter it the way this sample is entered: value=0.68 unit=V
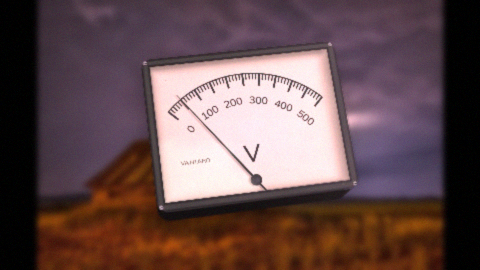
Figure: value=50 unit=V
